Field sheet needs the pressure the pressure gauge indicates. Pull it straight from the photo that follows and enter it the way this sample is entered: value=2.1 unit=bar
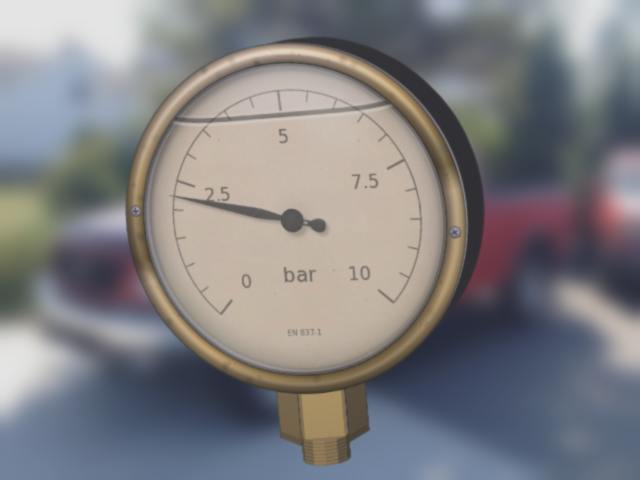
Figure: value=2.25 unit=bar
